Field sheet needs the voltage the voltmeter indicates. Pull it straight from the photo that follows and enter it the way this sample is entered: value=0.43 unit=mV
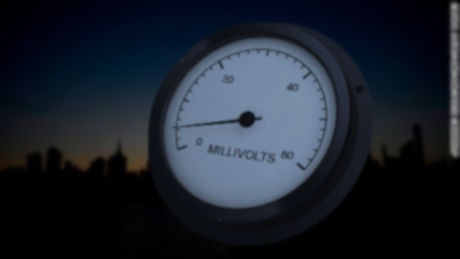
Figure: value=4 unit=mV
